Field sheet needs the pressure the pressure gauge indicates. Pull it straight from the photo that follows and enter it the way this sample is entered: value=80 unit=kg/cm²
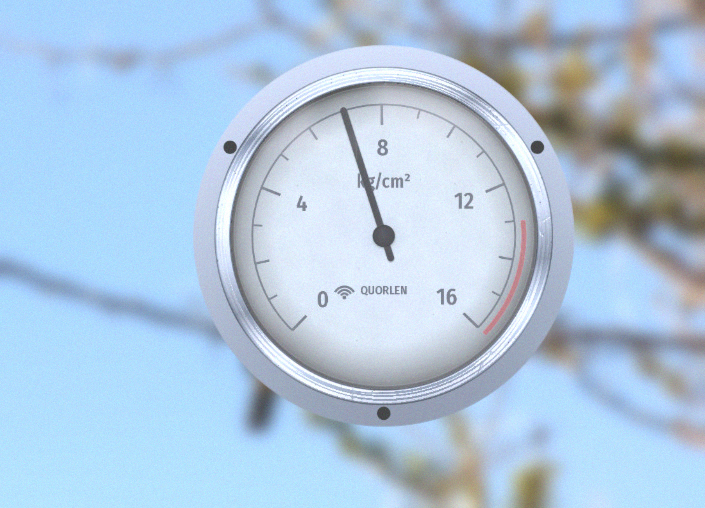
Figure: value=7 unit=kg/cm²
